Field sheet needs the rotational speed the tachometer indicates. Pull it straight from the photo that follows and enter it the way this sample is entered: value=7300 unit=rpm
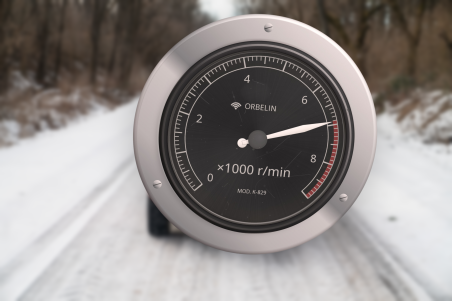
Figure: value=6900 unit=rpm
